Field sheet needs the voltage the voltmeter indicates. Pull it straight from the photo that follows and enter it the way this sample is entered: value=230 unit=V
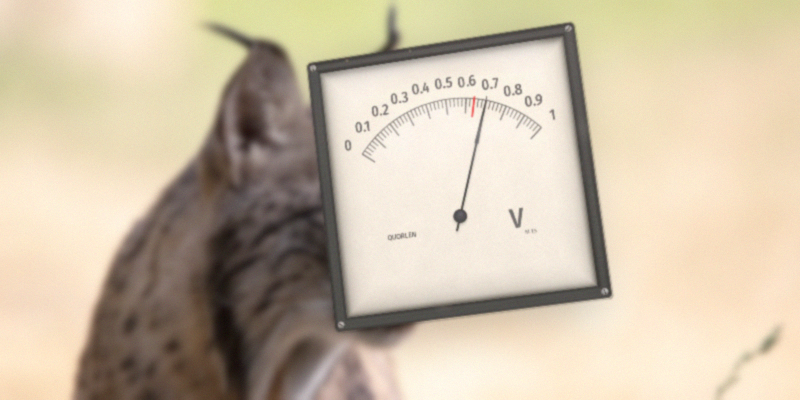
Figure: value=0.7 unit=V
